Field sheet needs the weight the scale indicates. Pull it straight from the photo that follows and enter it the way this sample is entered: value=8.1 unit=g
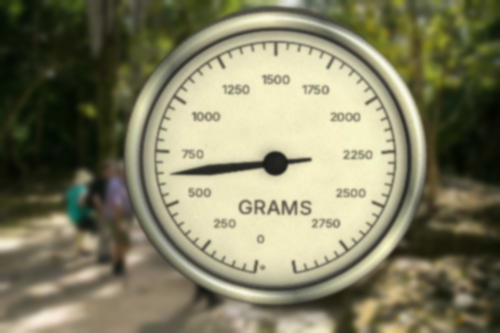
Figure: value=650 unit=g
